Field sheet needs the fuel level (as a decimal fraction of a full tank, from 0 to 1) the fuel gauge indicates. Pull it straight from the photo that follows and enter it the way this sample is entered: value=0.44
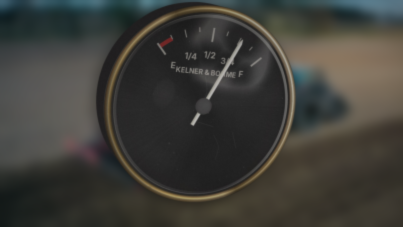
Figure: value=0.75
